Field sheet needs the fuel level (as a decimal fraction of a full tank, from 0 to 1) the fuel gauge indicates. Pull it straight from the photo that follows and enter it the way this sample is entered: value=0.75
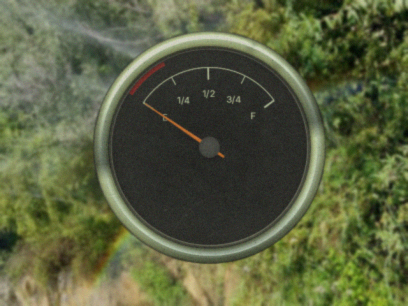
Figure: value=0
